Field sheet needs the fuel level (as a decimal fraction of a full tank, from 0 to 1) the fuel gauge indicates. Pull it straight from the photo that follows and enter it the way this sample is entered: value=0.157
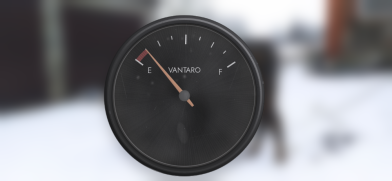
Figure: value=0.125
